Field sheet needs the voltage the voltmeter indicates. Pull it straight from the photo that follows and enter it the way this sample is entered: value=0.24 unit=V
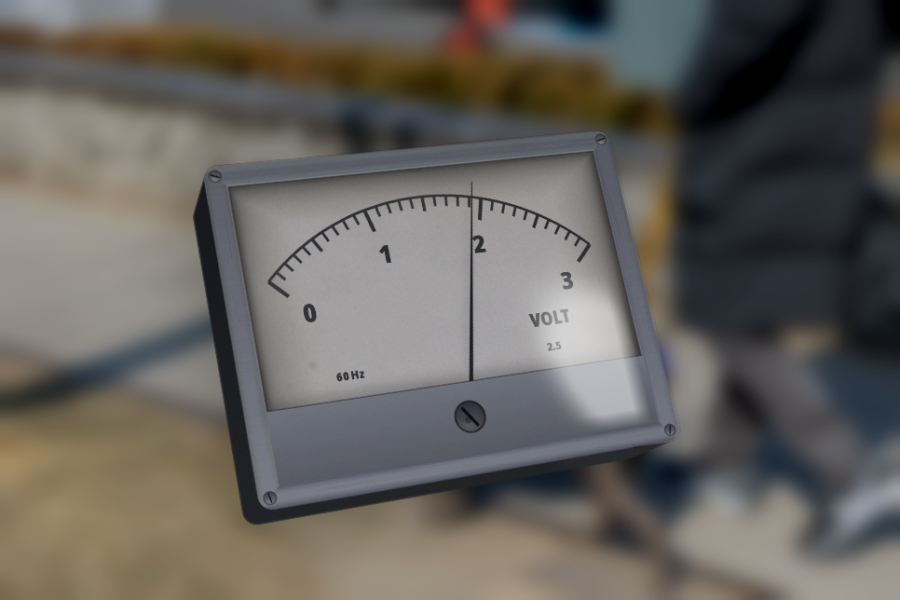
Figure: value=1.9 unit=V
